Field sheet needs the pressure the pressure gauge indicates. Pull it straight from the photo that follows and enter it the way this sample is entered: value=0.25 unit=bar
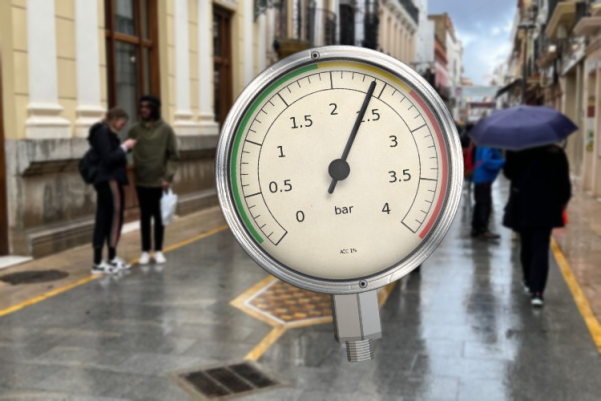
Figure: value=2.4 unit=bar
